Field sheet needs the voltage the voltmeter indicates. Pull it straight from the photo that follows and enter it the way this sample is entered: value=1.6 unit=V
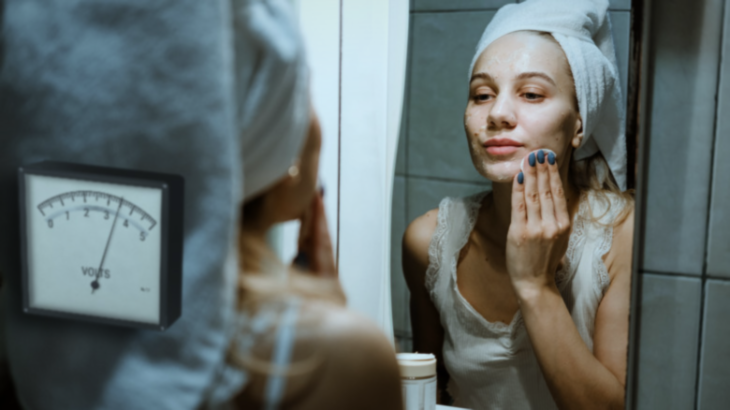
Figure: value=3.5 unit=V
